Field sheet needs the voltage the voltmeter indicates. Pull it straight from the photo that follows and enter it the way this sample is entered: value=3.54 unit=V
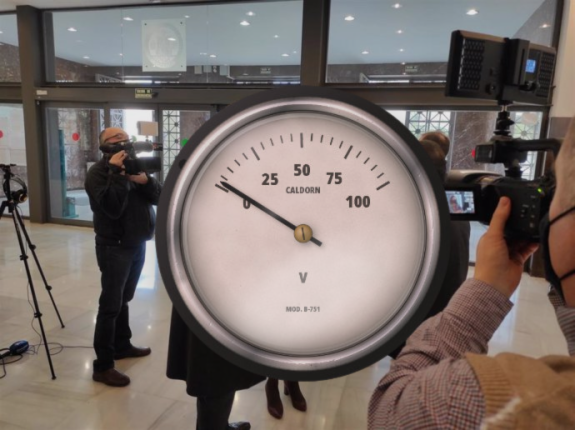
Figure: value=2.5 unit=V
